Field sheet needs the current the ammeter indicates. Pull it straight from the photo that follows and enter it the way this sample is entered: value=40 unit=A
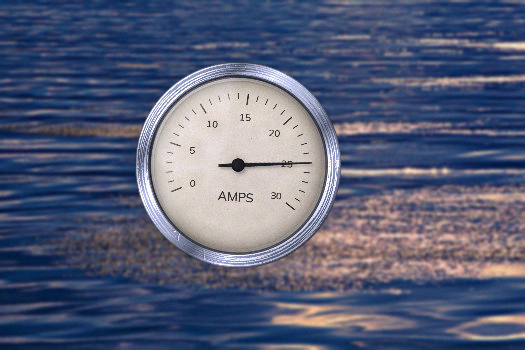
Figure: value=25 unit=A
